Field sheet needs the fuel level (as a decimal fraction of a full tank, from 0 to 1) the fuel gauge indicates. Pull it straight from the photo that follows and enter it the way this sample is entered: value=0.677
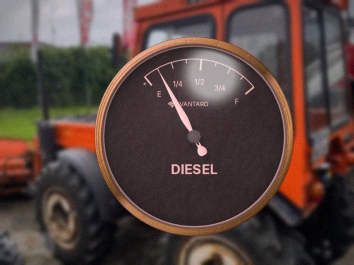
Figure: value=0.125
